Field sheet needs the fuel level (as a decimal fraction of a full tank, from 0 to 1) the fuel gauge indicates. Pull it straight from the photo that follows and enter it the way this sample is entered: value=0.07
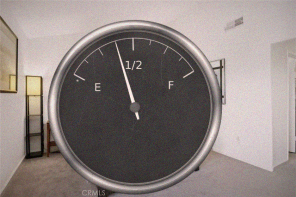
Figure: value=0.375
